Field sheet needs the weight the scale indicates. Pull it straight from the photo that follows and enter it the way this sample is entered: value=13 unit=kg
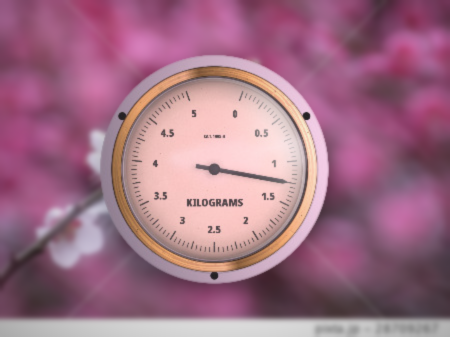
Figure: value=1.25 unit=kg
